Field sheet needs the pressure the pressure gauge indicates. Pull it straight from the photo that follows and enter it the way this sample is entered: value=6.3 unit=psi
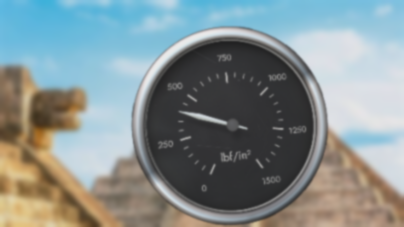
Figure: value=400 unit=psi
